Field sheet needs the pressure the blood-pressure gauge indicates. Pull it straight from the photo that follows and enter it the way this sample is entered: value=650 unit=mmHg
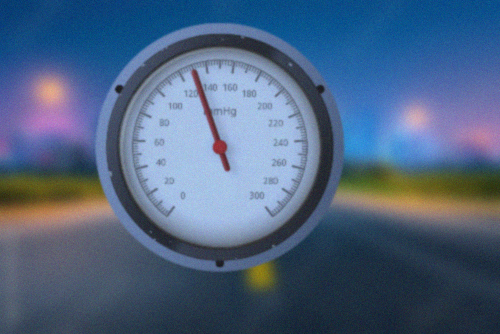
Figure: value=130 unit=mmHg
